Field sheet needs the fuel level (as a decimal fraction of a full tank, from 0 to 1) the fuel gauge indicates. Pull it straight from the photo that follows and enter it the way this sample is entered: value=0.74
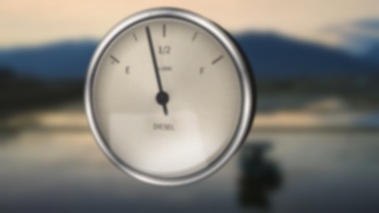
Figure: value=0.375
